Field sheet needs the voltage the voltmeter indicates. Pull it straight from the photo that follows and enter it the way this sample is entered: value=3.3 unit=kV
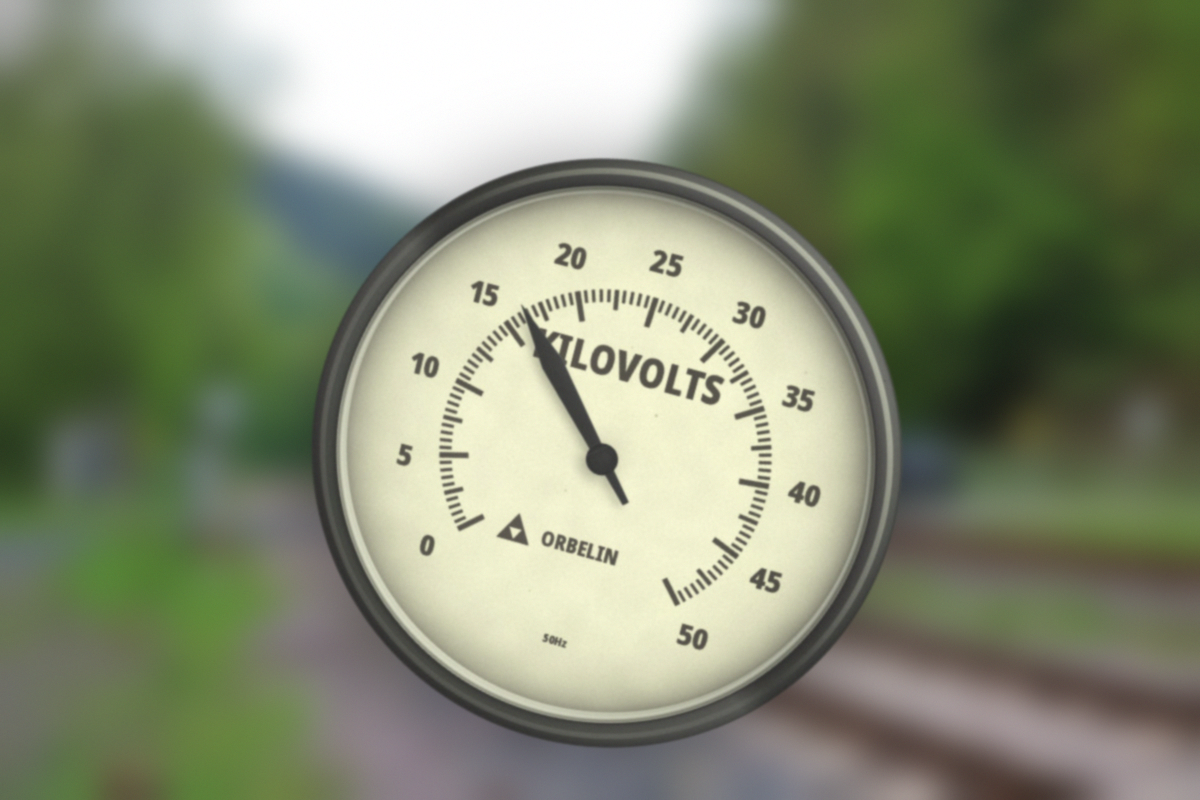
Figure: value=16.5 unit=kV
